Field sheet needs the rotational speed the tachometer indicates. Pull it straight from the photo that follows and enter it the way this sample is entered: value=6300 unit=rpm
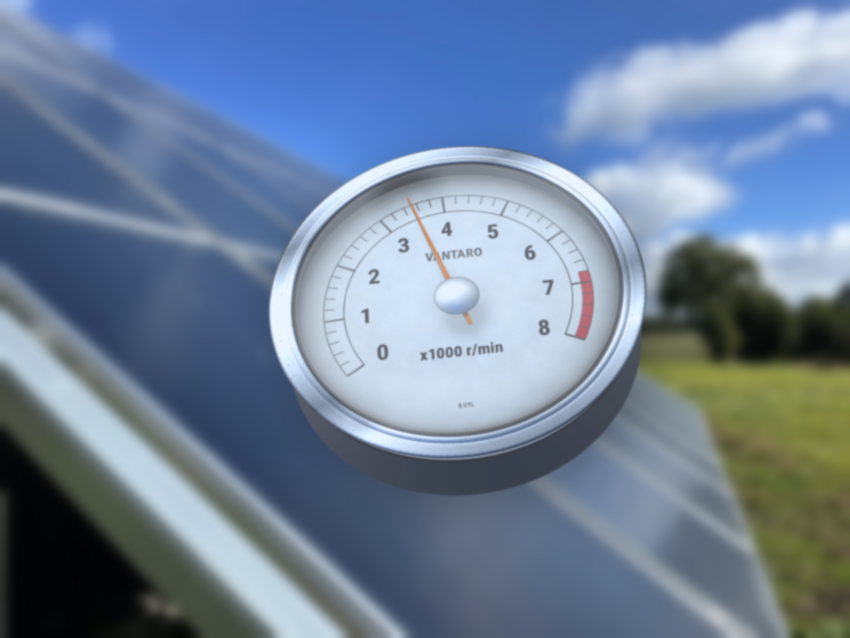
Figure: value=3500 unit=rpm
